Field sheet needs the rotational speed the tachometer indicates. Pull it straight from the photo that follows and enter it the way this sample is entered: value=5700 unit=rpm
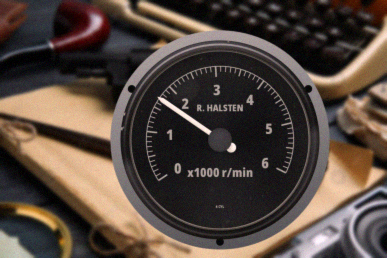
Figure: value=1700 unit=rpm
